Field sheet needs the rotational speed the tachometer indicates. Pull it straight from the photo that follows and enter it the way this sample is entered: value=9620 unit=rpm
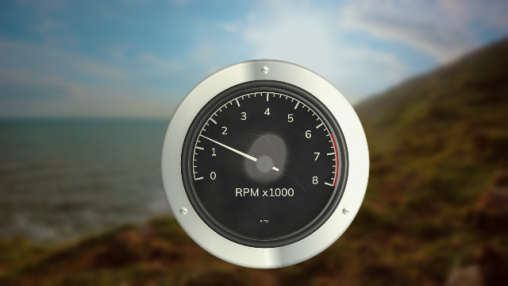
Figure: value=1400 unit=rpm
